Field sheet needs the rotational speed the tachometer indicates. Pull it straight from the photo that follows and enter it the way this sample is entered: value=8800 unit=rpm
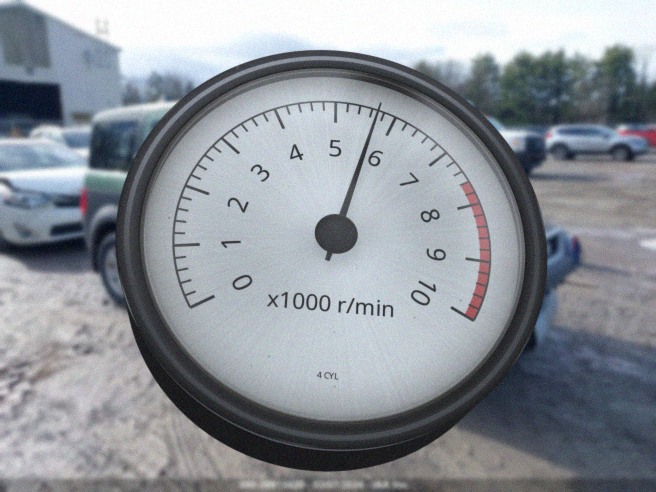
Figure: value=5700 unit=rpm
